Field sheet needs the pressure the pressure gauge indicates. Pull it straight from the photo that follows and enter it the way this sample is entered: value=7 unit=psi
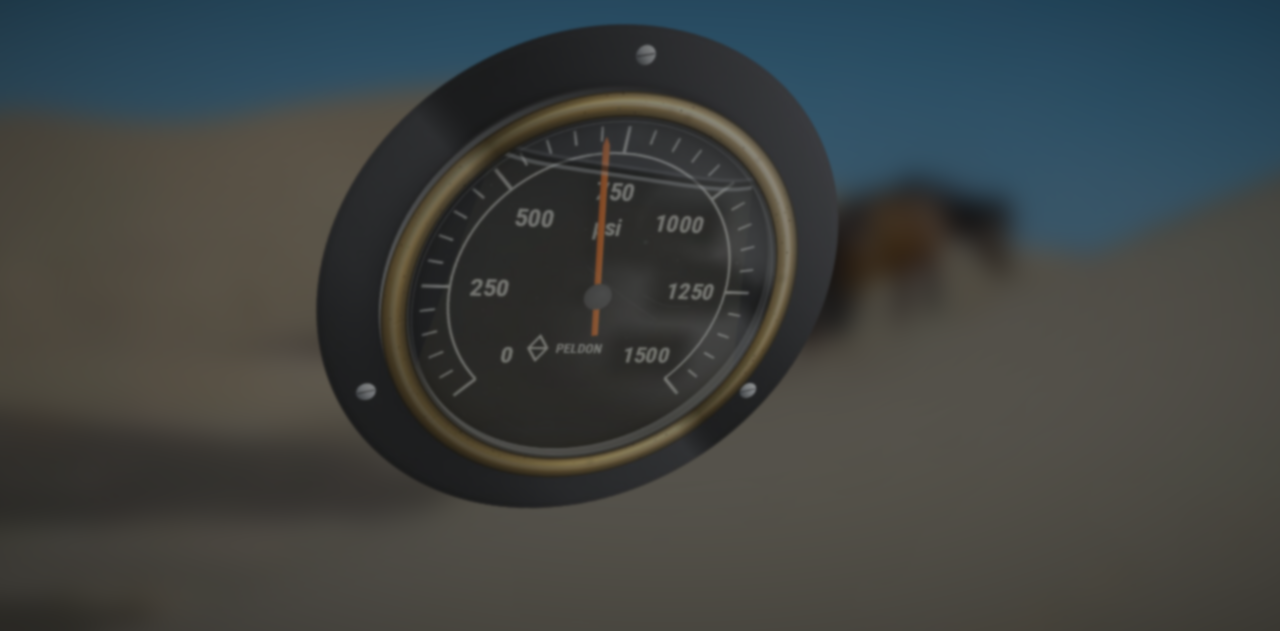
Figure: value=700 unit=psi
